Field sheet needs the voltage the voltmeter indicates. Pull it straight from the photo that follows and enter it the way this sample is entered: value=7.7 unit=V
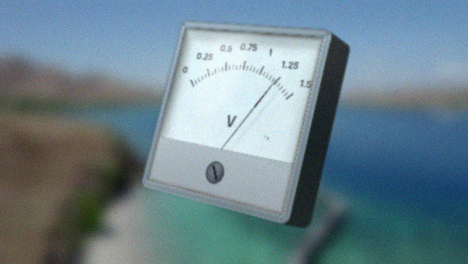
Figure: value=1.25 unit=V
